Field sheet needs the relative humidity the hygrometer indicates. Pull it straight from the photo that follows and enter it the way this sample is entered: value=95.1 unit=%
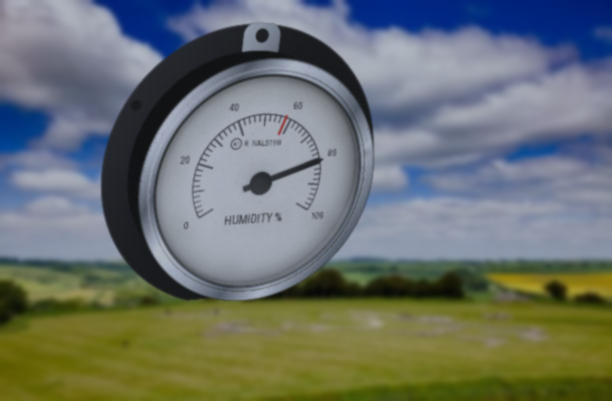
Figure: value=80 unit=%
